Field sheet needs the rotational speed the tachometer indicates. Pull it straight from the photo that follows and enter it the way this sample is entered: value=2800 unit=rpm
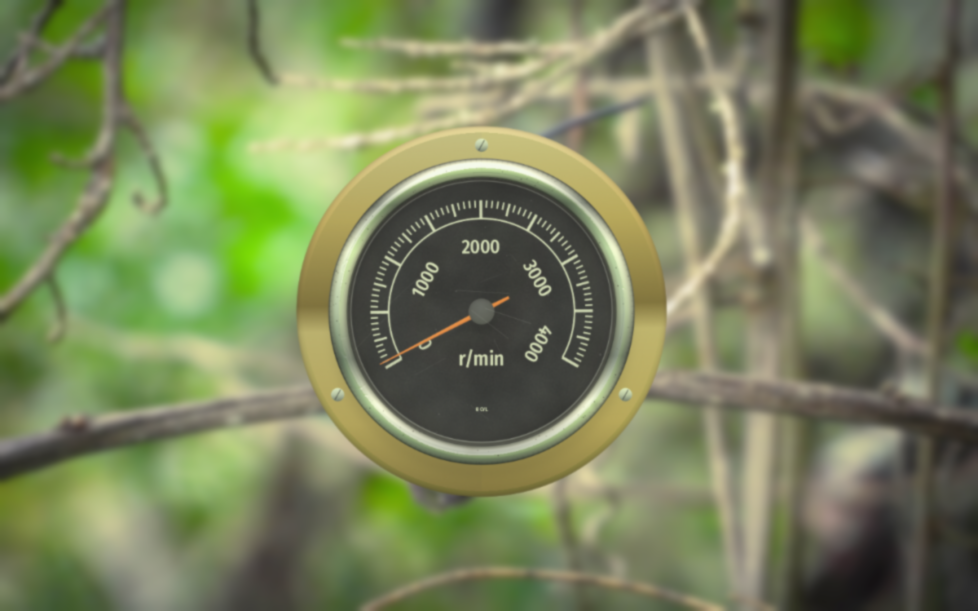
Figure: value=50 unit=rpm
